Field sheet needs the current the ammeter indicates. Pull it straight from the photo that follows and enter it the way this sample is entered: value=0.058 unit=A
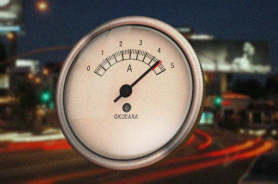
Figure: value=4.5 unit=A
